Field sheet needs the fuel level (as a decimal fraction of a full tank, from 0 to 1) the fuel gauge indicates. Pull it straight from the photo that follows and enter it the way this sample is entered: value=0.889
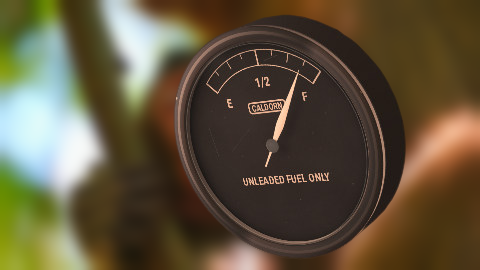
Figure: value=0.875
